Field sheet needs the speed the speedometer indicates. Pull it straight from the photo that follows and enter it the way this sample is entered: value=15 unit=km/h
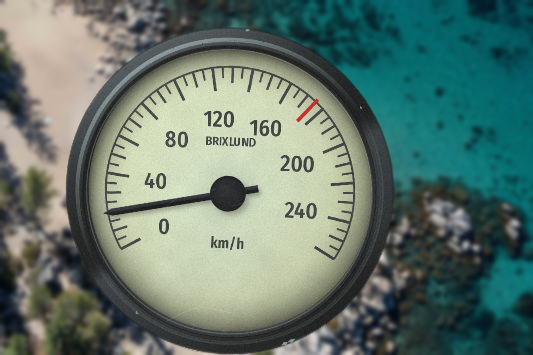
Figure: value=20 unit=km/h
